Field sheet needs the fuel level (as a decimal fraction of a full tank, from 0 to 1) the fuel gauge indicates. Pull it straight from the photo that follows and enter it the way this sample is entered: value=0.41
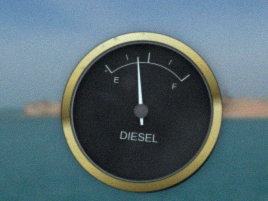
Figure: value=0.375
